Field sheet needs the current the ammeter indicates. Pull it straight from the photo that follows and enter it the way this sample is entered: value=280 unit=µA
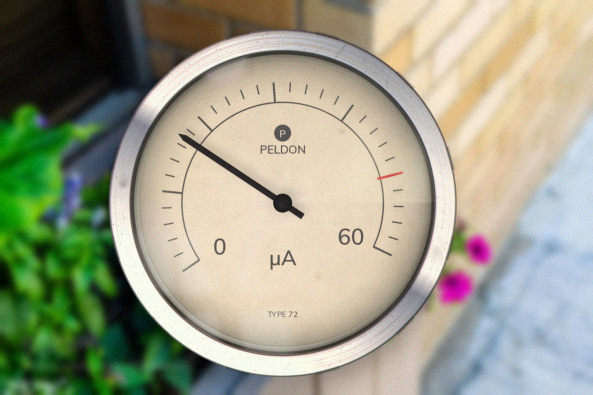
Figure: value=17 unit=µA
